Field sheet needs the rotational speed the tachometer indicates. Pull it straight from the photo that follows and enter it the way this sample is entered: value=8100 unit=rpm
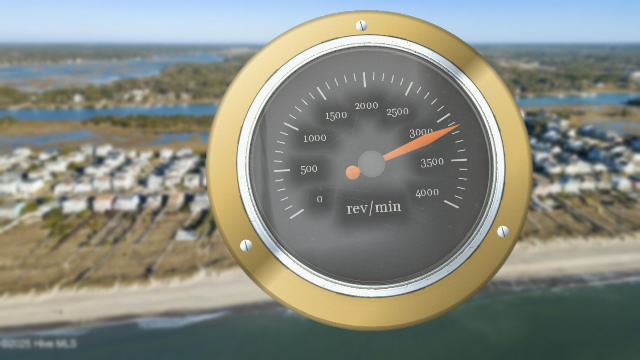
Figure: value=3150 unit=rpm
